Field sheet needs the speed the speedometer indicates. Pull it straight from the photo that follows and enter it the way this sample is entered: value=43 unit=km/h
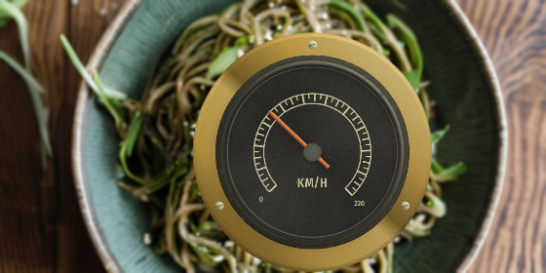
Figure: value=70 unit=km/h
